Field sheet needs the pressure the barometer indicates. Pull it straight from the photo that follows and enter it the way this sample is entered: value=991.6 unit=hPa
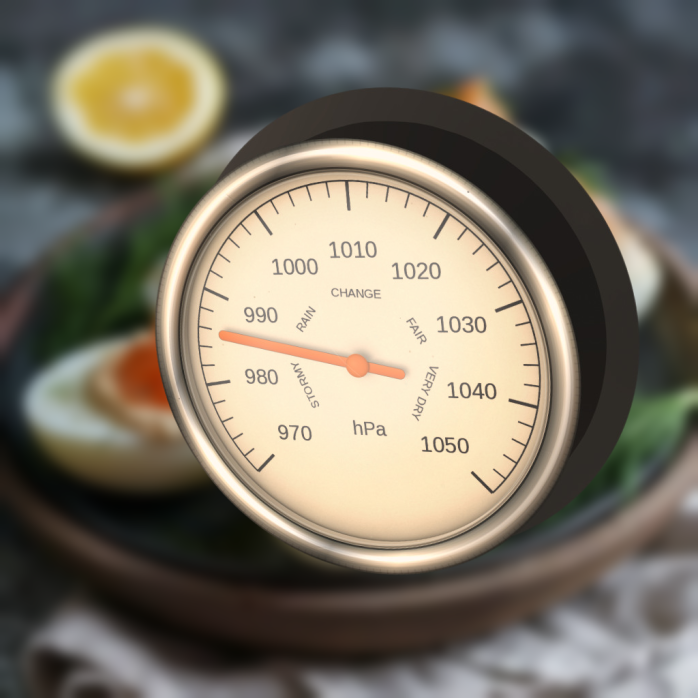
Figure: value=986 unit=hPa
